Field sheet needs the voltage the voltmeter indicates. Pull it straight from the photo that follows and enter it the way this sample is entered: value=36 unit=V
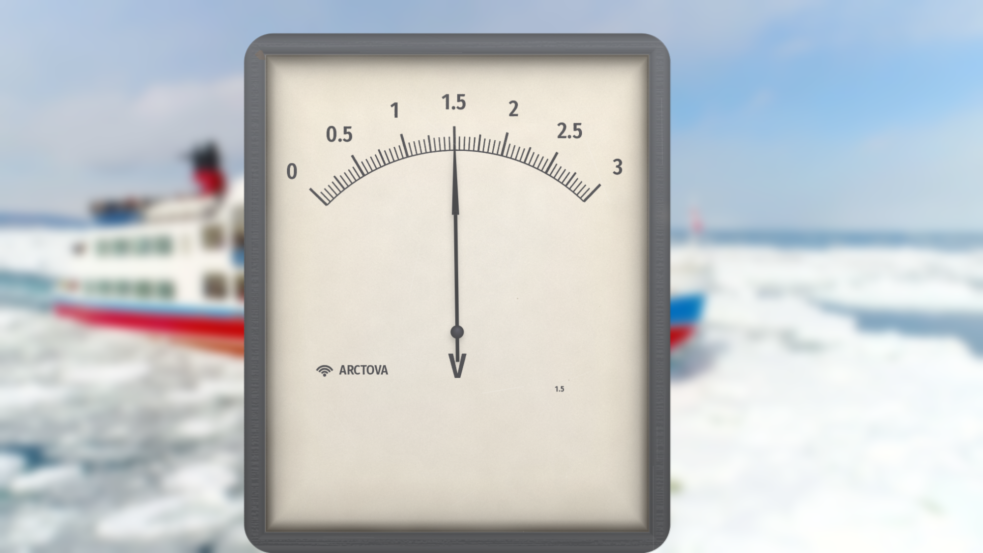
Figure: value=1.5 unit=V
